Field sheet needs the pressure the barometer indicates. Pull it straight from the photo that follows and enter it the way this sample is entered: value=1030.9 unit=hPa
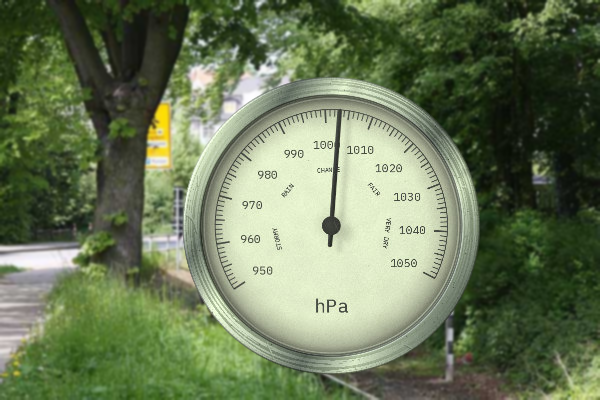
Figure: value=1003 unit=hPa
